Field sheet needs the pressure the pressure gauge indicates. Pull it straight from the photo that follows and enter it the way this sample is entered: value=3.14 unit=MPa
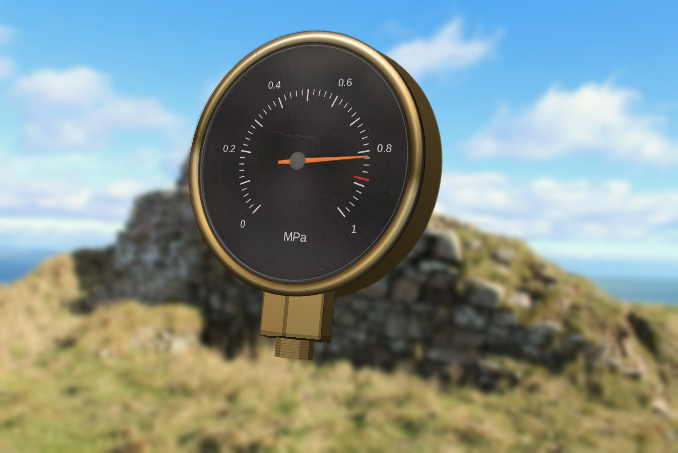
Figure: value=0.82 unit=MPa
